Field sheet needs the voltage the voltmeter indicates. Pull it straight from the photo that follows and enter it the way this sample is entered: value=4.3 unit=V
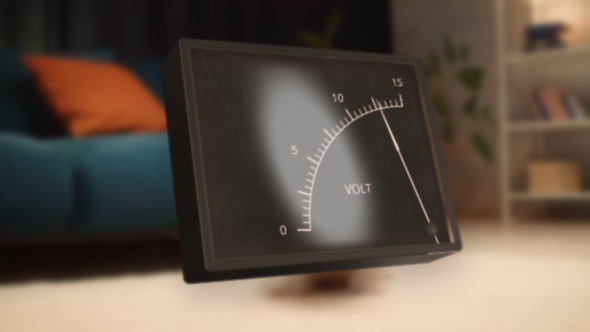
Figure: value=12.5 unit=V
